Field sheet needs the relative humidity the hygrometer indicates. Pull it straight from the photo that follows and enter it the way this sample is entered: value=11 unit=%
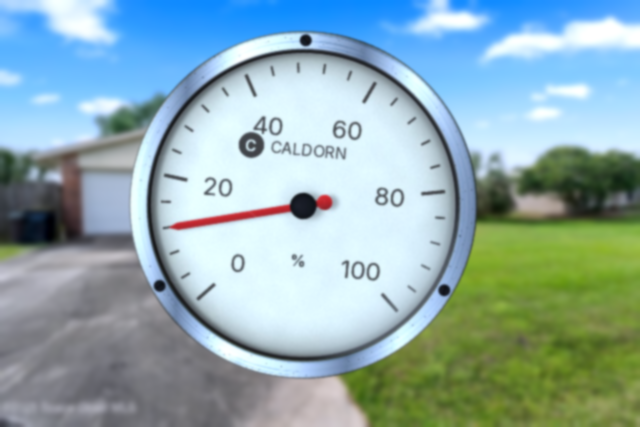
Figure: value=12 unit=%
